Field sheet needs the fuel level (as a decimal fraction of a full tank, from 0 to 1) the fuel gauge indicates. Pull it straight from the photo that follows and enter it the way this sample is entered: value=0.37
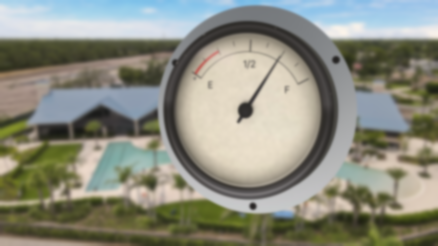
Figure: value=0.75
